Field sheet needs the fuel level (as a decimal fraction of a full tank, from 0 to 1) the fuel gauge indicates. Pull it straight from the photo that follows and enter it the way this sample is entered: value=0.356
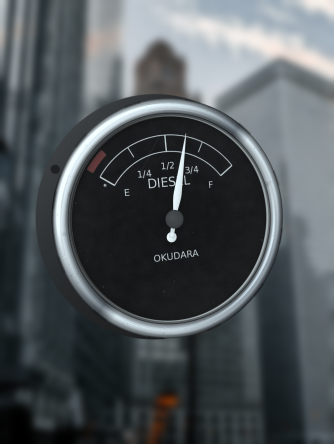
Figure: value=0.625
